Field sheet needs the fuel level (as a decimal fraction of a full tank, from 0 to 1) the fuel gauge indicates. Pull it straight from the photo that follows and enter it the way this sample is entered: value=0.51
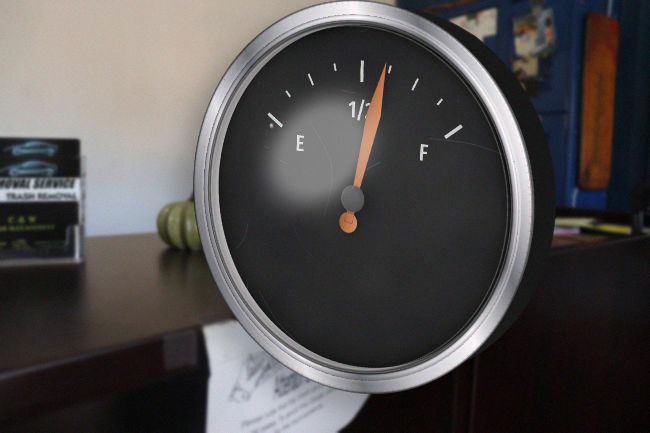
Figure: value=0.625
